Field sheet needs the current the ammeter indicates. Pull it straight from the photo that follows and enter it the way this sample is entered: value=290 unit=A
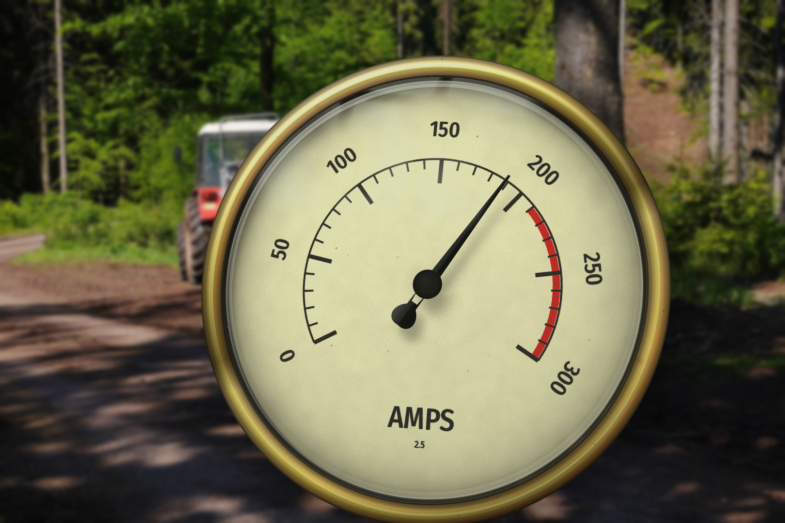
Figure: value=190 unit=A
